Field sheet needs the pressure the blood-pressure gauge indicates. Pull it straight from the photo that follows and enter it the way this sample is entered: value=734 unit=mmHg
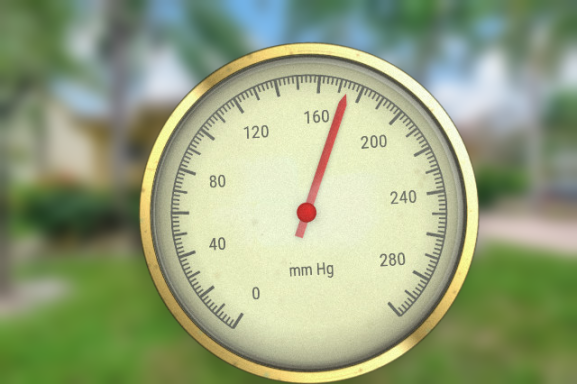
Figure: value=174 unit=mmHg
